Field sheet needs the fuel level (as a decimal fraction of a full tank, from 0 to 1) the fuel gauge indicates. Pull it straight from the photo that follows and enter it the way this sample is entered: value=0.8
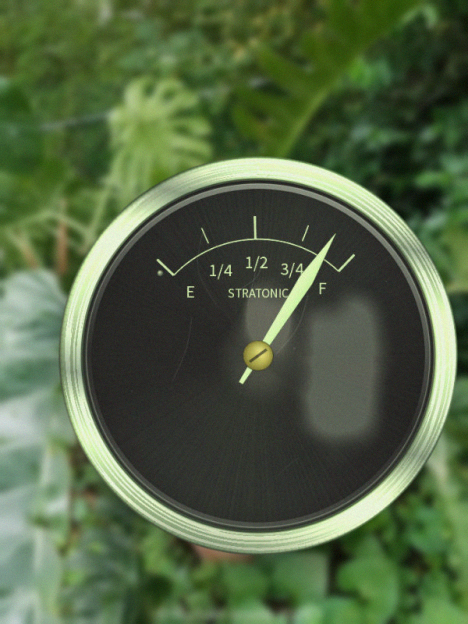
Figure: value=0.875
